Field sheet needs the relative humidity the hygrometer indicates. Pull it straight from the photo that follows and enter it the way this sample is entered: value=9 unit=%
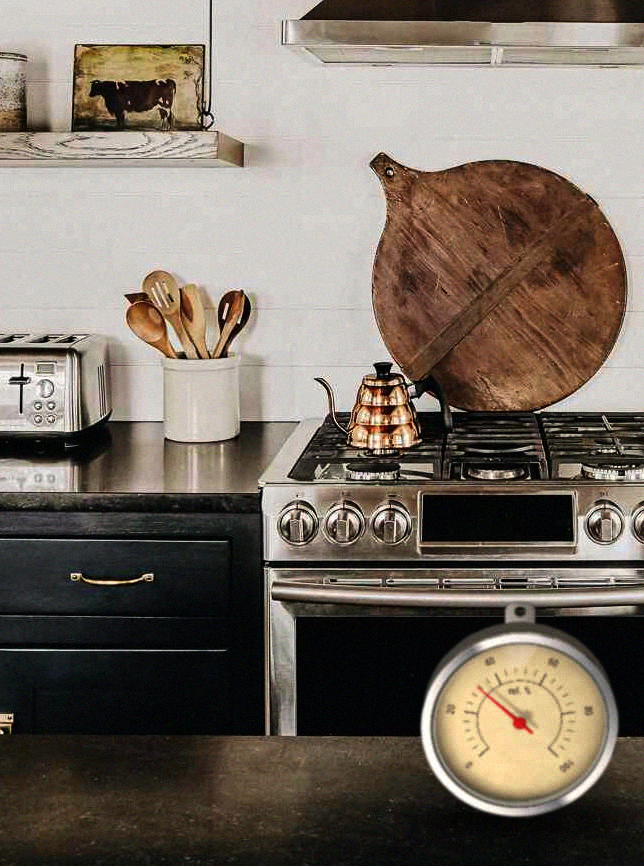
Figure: value=32 unit=%
